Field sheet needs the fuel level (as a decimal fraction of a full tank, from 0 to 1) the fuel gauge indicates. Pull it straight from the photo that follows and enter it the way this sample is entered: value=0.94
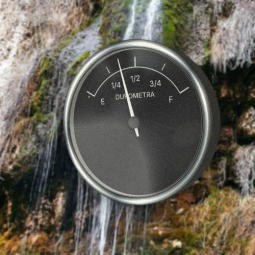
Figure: value=0.375
